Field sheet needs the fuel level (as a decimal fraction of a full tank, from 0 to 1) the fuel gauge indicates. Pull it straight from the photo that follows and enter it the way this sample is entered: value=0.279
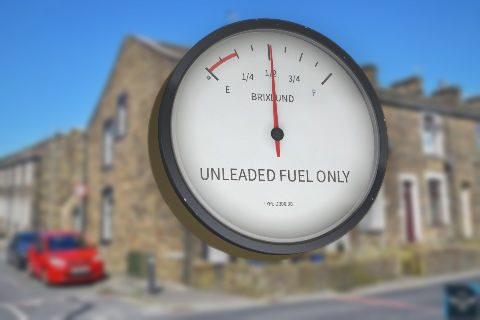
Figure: value=0.5
